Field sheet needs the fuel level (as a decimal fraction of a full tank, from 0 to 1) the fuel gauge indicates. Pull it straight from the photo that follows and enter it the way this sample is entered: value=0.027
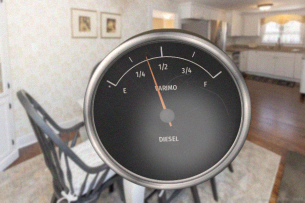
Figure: value=0.375
